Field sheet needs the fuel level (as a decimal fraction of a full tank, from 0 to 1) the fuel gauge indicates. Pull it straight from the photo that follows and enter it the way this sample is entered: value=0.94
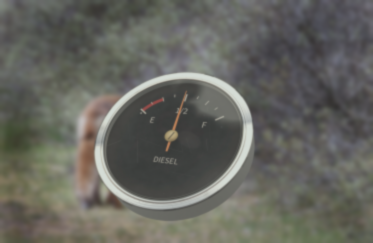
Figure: value=0.5
